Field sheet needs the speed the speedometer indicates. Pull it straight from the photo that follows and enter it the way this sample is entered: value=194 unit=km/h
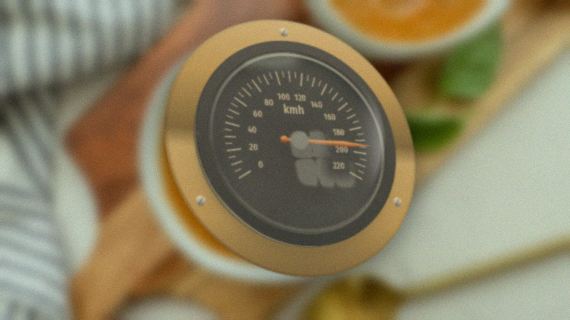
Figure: value=195 unit=km/h
